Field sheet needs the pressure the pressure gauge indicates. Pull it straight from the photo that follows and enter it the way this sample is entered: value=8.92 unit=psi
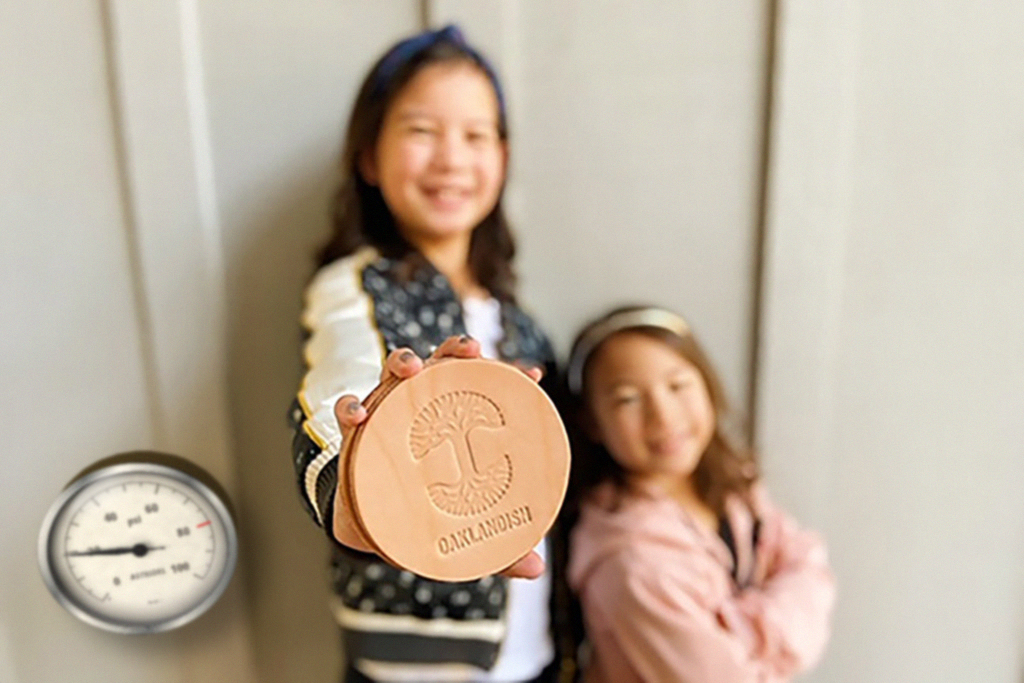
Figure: value=20 unit=psi
